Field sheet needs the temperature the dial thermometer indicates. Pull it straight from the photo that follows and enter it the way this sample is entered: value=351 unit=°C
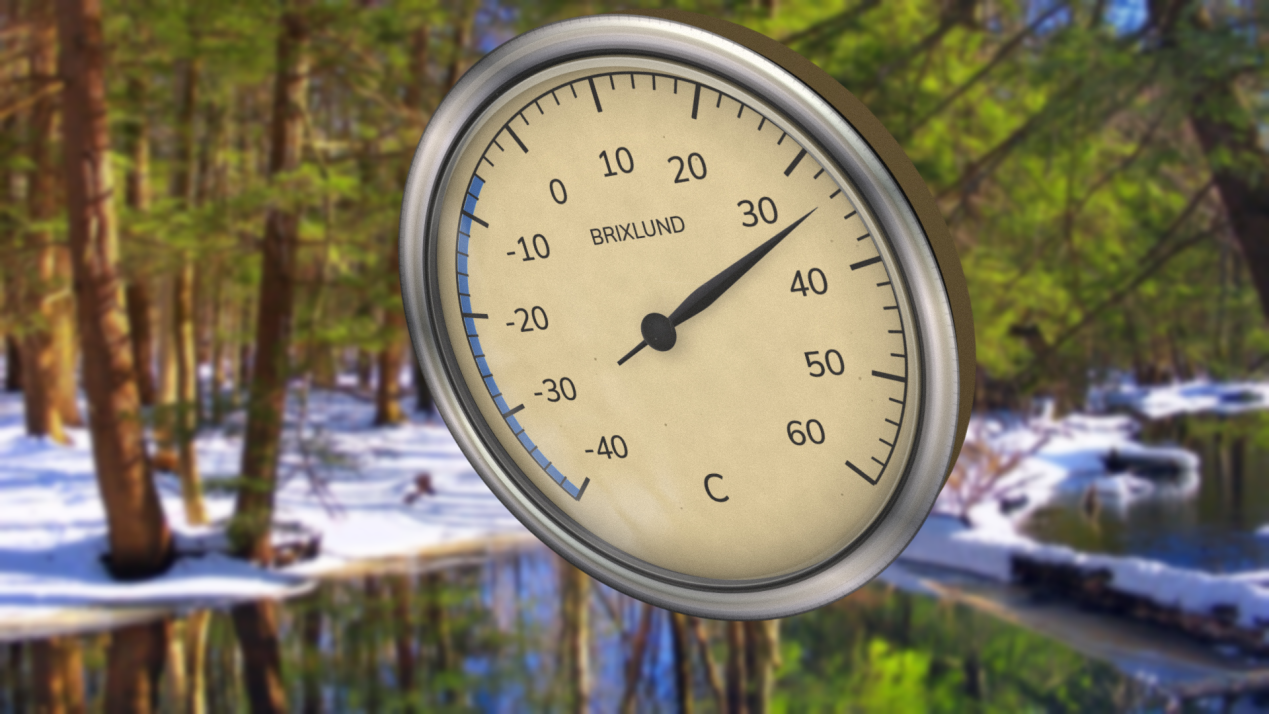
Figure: value=34 unit=°C
